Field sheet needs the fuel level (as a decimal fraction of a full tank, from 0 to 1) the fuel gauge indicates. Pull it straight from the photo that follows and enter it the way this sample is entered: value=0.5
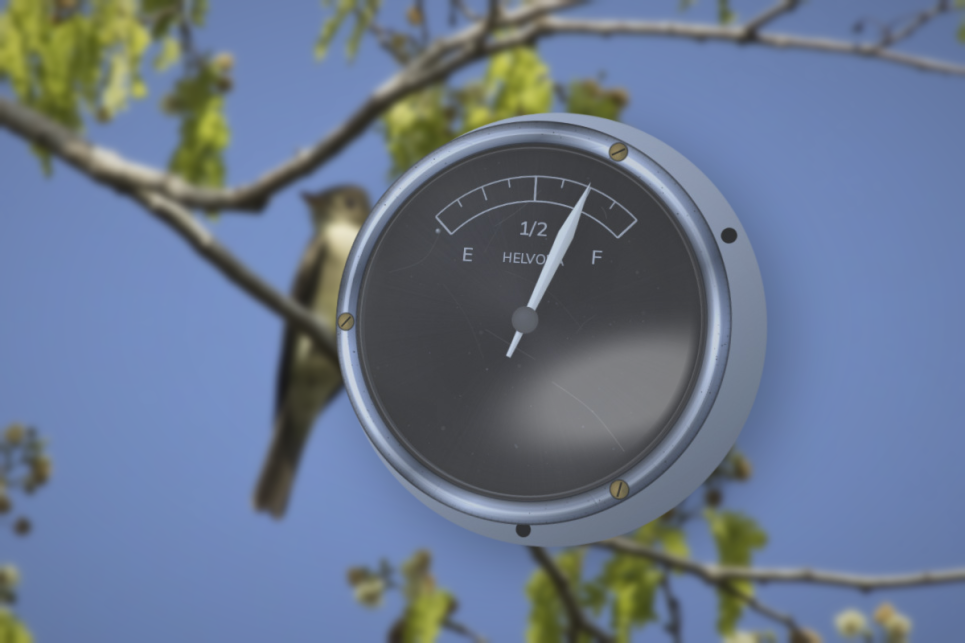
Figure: value=0.75
